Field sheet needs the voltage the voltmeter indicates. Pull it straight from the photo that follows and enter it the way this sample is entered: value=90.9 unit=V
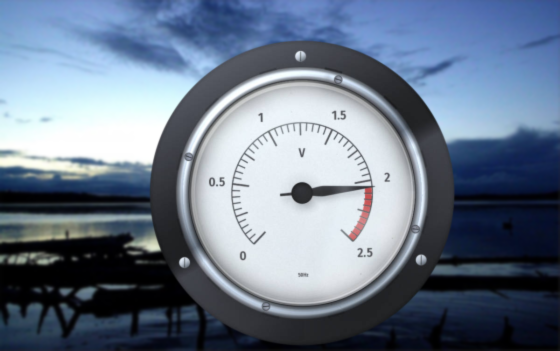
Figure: value=2.05 unit=V
